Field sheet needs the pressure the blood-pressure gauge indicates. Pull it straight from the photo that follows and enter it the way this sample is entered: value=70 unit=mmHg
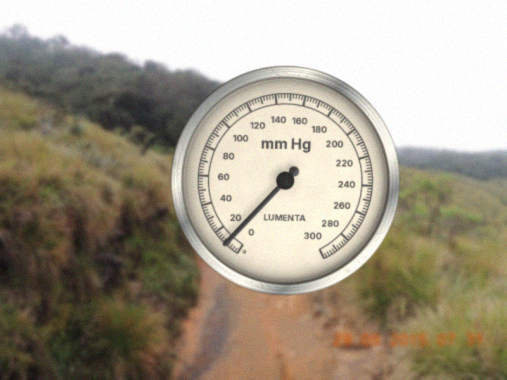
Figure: value=10 unit=mmHg
